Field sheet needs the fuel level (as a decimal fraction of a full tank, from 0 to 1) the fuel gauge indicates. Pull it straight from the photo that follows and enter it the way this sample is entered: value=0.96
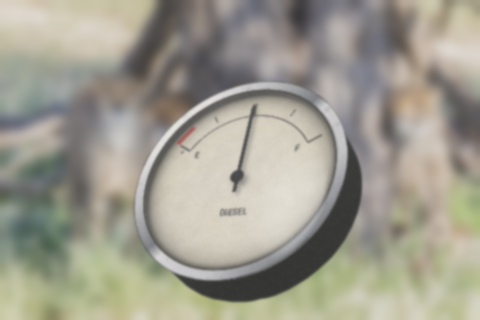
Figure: value=0.5
